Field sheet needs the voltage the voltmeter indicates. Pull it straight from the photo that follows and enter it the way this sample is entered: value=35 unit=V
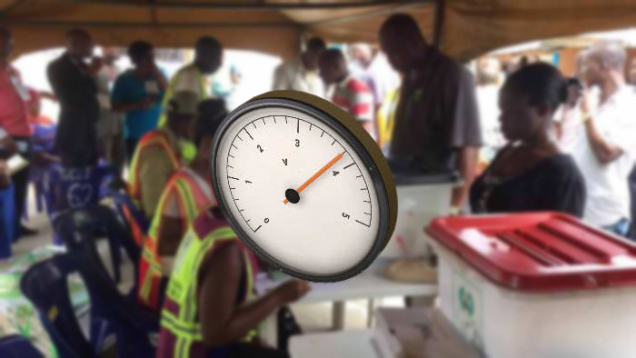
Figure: value=3.8 unit=V
